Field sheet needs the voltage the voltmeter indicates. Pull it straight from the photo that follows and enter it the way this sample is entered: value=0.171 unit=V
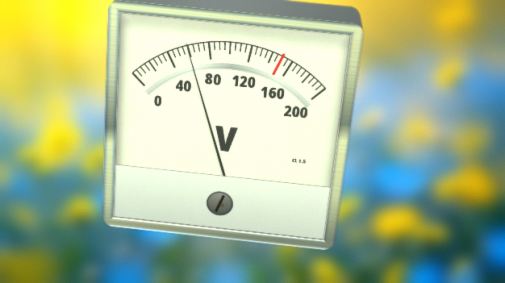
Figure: value=60 unit=V
